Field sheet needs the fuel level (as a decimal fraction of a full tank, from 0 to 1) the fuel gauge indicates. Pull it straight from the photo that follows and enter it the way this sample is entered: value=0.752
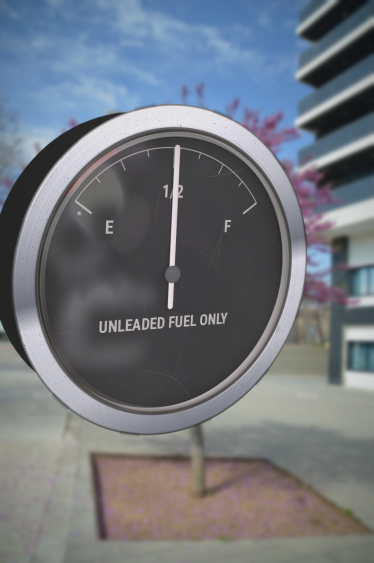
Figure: value=0.5
